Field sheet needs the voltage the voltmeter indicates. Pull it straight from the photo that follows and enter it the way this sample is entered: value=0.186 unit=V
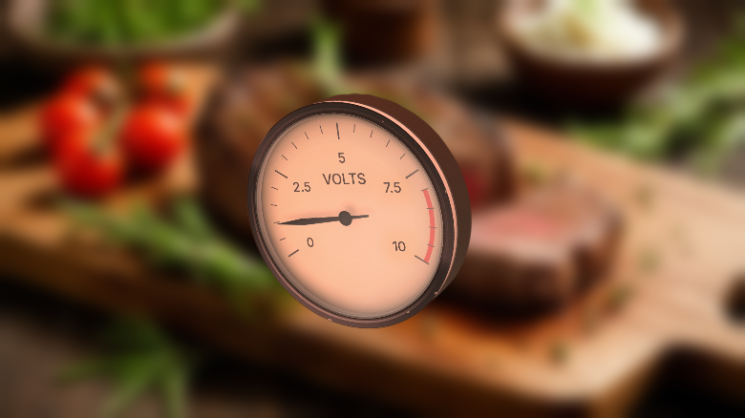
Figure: value=1 unit=V
